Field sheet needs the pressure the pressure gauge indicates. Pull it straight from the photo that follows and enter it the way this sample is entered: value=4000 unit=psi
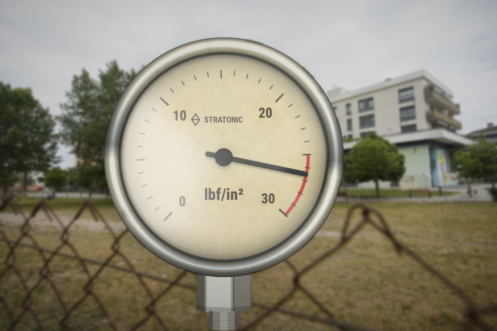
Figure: value=26.5 unit=psi
